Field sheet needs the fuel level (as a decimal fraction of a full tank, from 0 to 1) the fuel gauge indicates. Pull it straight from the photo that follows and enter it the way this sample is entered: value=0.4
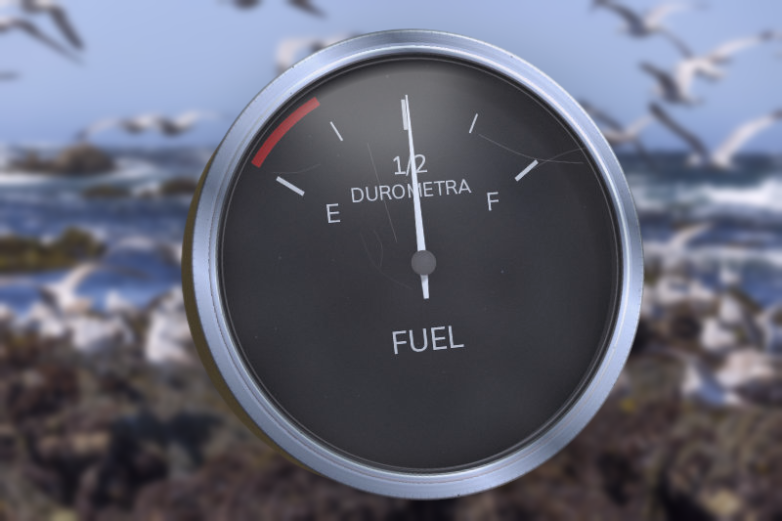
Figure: value=0.5
